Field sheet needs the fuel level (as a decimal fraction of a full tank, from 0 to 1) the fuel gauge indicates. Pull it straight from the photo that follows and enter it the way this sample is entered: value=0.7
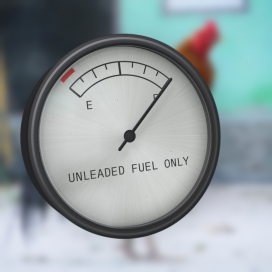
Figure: value=1
